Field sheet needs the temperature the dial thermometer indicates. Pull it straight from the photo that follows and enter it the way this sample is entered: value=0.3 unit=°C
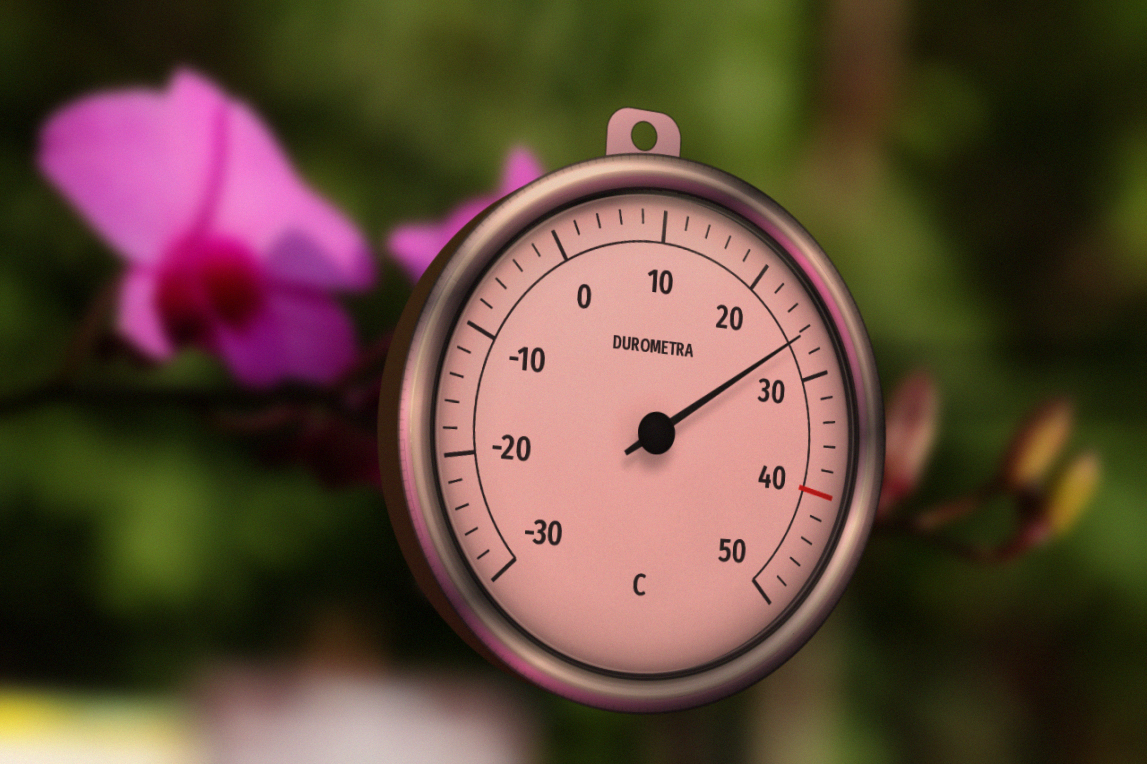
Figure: value=26 unit=°C
